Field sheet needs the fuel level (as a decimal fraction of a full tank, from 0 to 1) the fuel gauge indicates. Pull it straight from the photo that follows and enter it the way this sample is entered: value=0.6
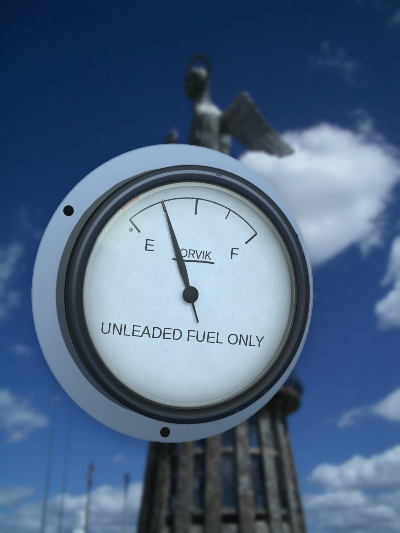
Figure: value=0.25
